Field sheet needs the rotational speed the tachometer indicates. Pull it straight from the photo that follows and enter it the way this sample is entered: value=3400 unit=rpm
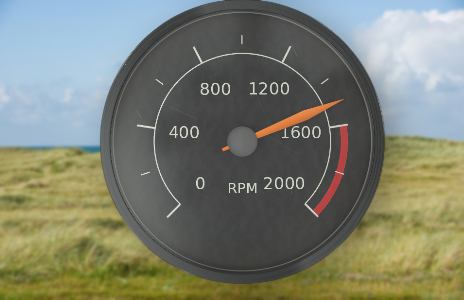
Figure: value=1500 unit=rpm
